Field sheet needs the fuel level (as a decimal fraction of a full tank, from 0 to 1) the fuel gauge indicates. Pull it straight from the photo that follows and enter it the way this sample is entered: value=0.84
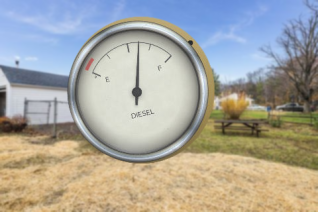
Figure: value=0.625
